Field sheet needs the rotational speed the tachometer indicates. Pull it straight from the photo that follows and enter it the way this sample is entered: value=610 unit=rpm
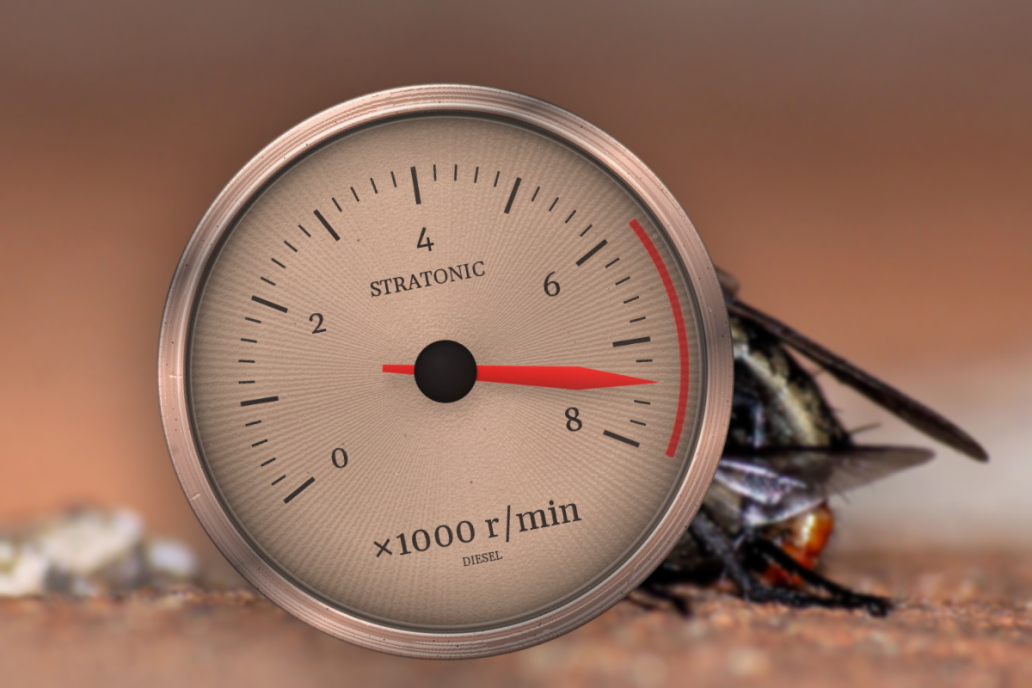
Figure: value=7400 unit=rpm
